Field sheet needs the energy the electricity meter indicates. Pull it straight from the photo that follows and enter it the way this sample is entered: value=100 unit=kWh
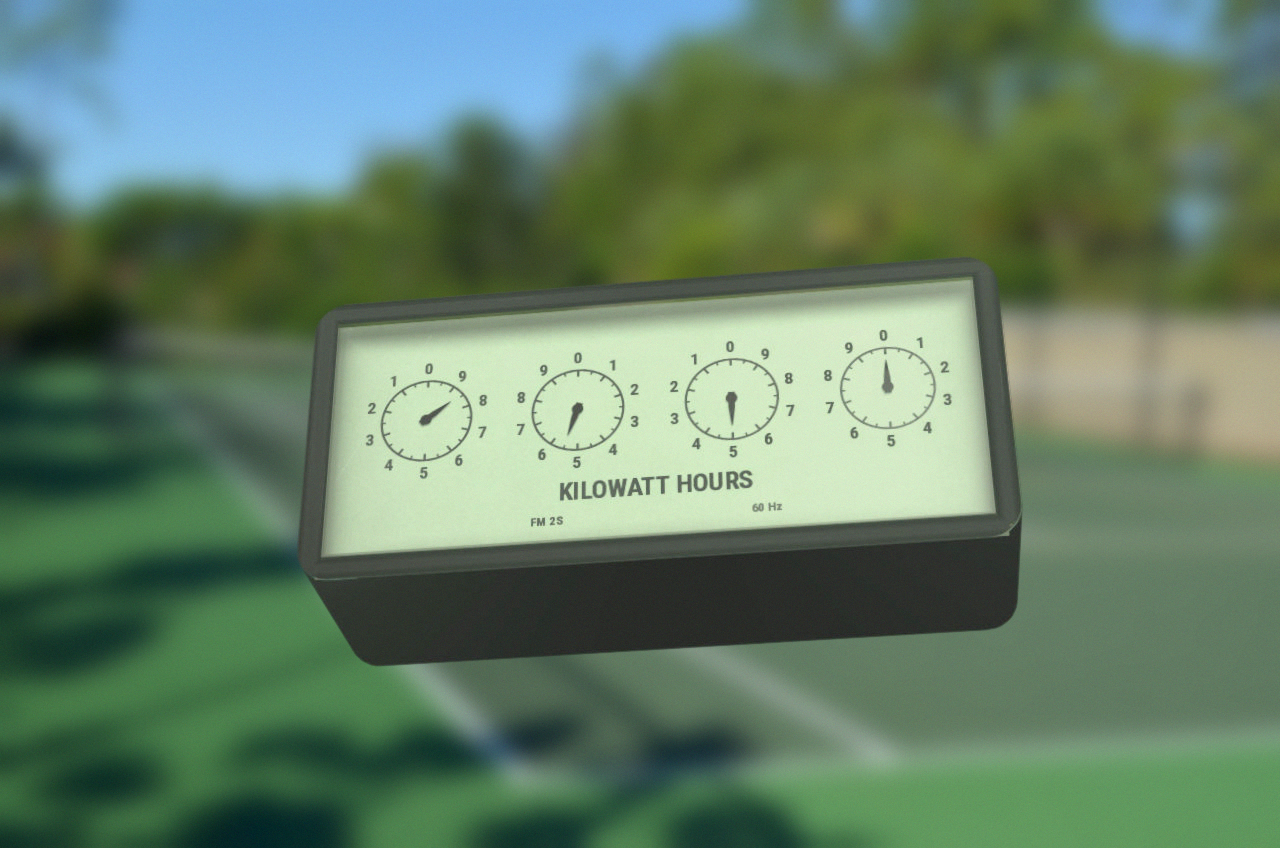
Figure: value=8550 unit=kWh
